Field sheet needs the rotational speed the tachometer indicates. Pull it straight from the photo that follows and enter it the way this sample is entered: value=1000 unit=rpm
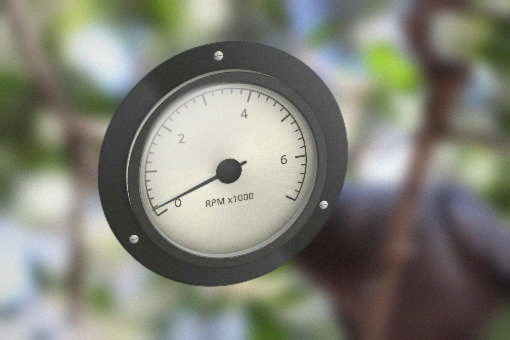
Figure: value=200 unit=rpm
